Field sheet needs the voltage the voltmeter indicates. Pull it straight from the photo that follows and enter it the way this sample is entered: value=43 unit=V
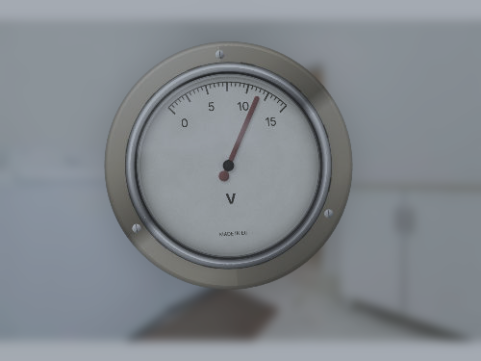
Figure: value=11.5 unit=V
